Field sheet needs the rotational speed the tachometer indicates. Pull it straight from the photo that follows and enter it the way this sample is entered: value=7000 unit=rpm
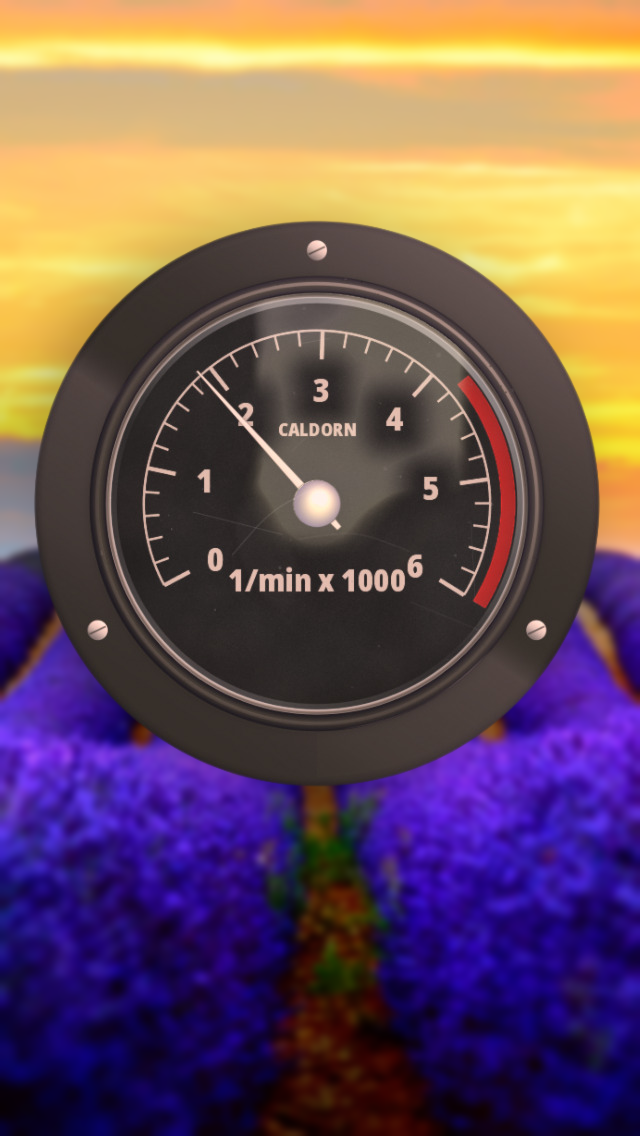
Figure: value=1900 unit=rpm
